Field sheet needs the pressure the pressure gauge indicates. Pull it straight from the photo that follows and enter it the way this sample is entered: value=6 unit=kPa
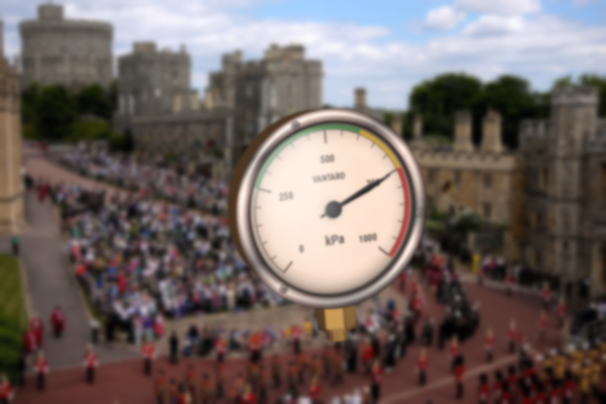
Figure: value=750 unit=kPa
